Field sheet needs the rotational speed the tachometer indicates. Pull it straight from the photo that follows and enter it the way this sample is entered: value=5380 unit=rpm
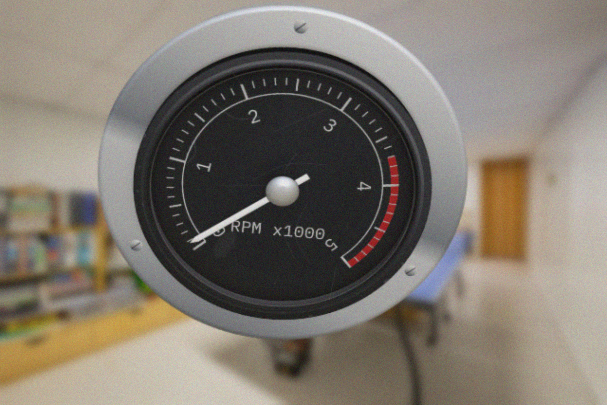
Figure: value=100 unit=rpm
